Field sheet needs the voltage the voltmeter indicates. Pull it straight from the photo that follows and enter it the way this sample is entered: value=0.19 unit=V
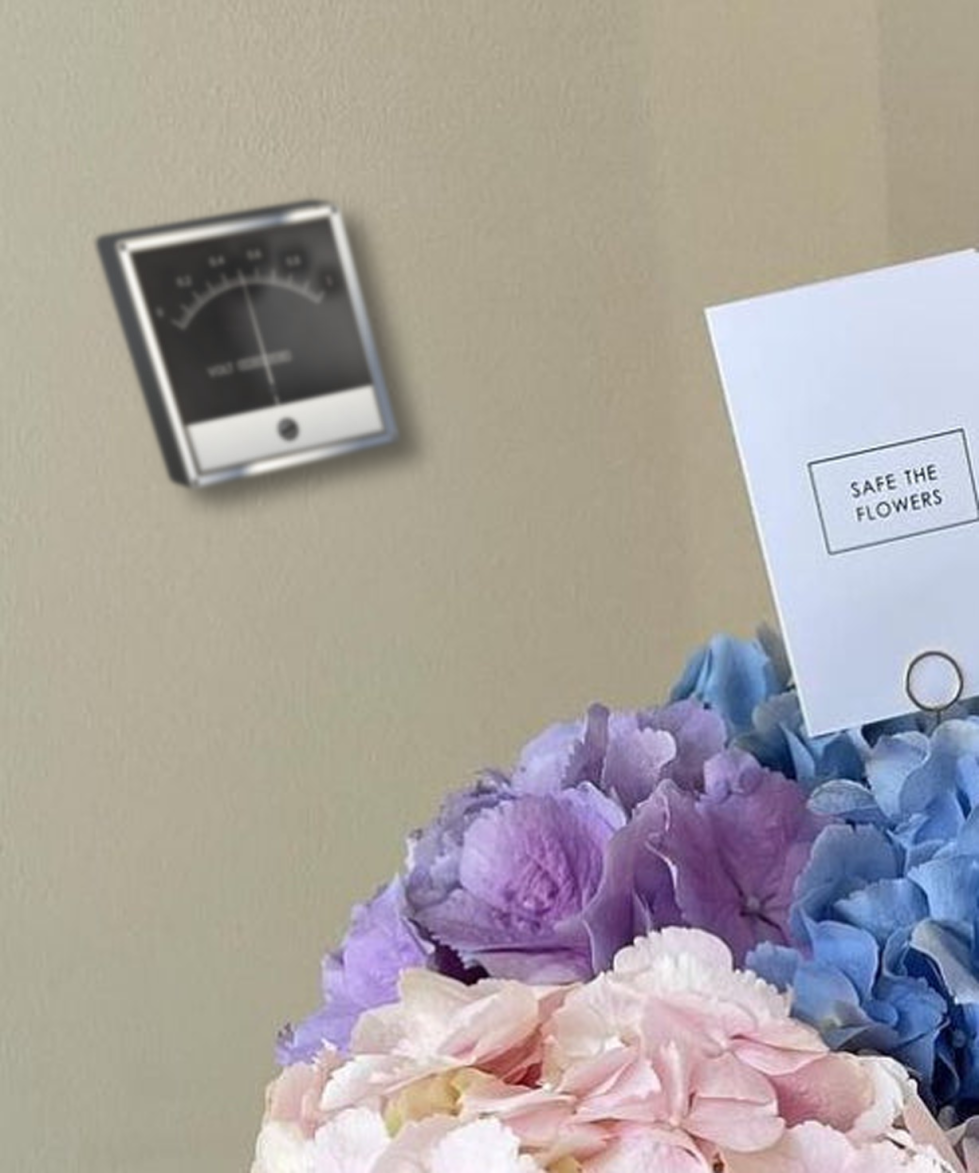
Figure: value=0.5 unit=V
